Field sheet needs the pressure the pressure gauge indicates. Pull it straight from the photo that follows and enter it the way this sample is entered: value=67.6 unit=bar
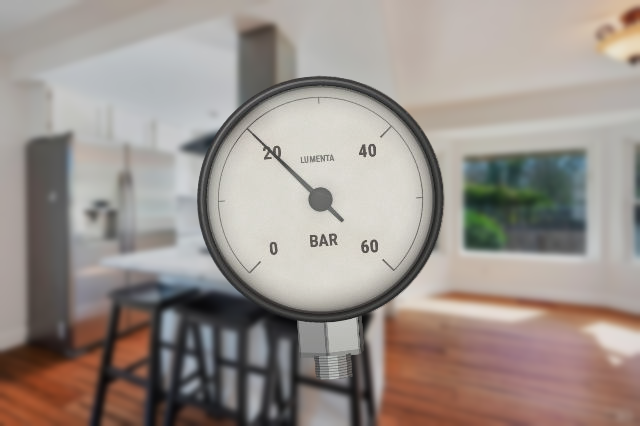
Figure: value=20 unit=bar
